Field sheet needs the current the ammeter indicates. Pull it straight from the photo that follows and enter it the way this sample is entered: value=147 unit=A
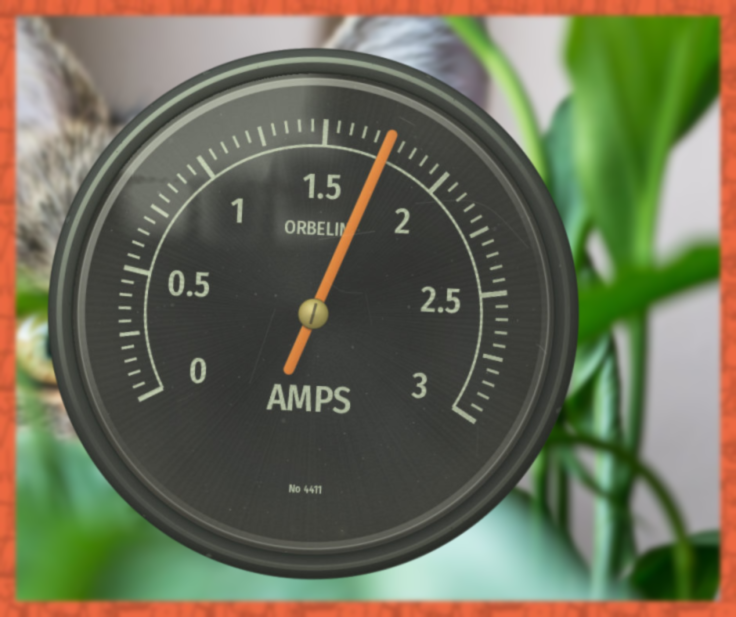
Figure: value=1.75 unit=A
